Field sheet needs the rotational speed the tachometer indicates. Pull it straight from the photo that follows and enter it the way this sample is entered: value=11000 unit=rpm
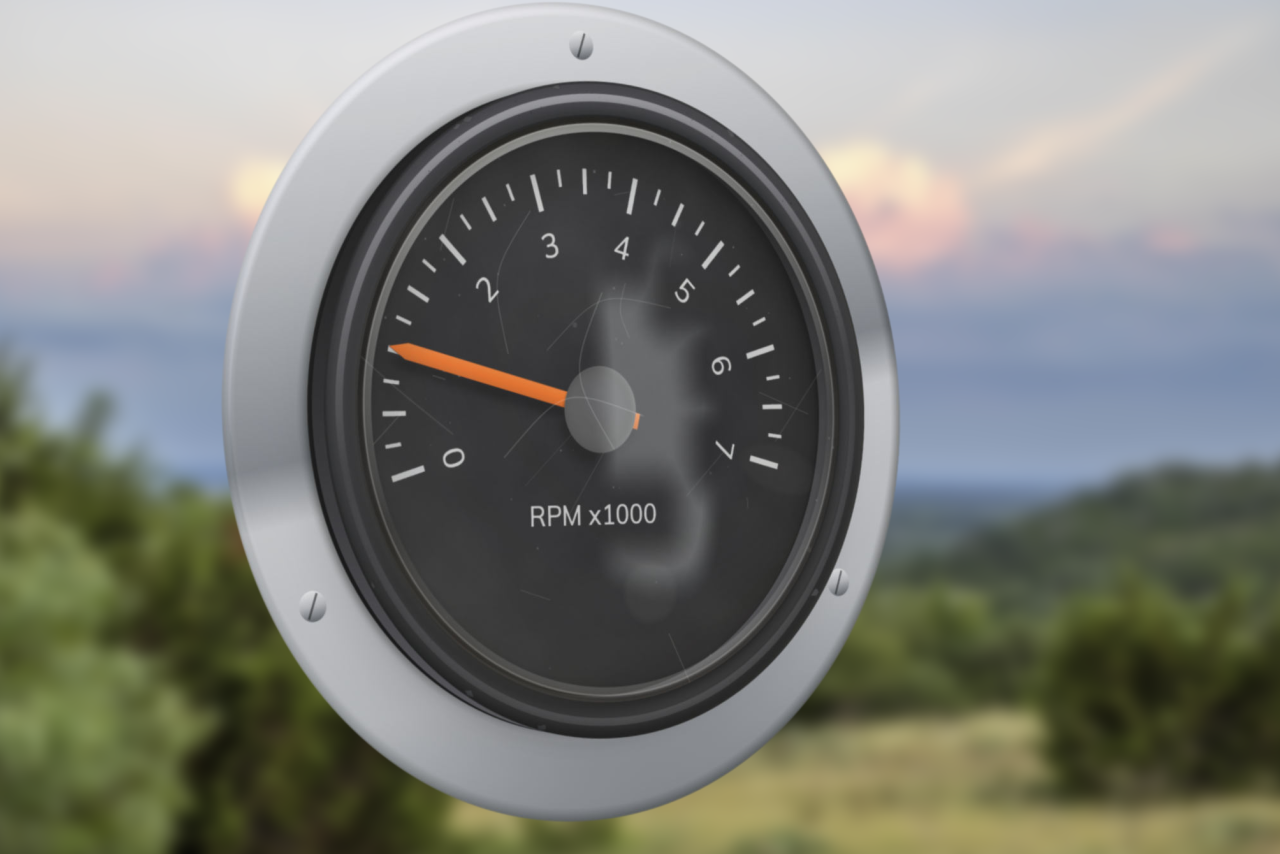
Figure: value=1000 unit=rpm
